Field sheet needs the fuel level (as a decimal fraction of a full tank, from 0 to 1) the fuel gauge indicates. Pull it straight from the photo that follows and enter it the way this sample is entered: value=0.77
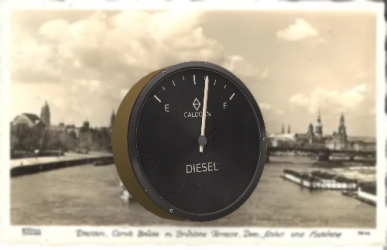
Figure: value=0.625
